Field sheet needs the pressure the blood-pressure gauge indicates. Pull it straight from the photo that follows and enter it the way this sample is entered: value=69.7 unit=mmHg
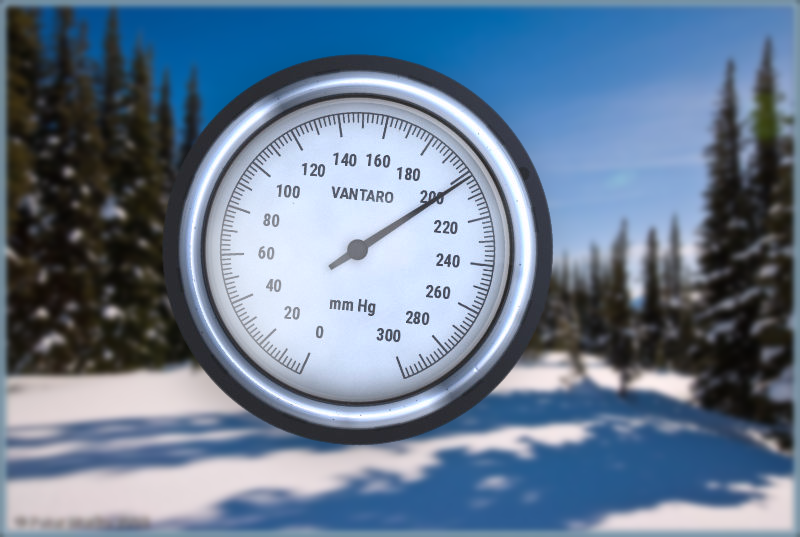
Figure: value=202 unit=mmHg
